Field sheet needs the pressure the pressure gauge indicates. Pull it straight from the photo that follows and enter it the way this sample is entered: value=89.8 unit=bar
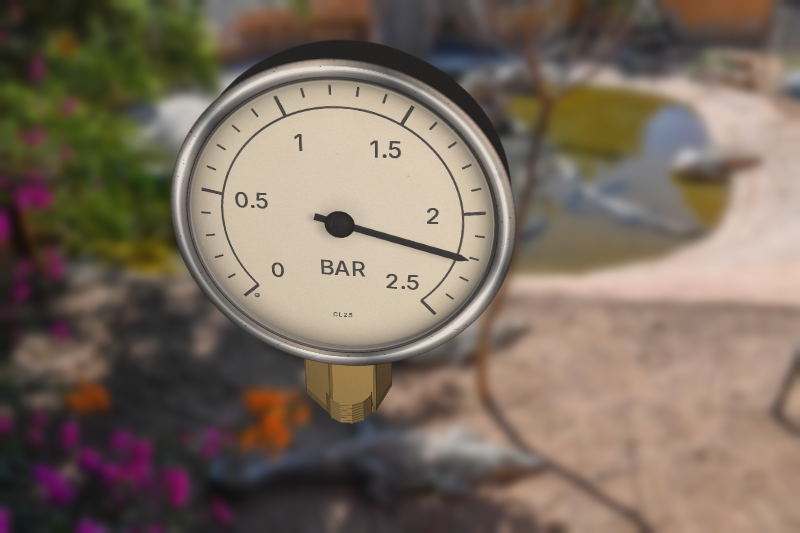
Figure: value=2.2 unit=bar
